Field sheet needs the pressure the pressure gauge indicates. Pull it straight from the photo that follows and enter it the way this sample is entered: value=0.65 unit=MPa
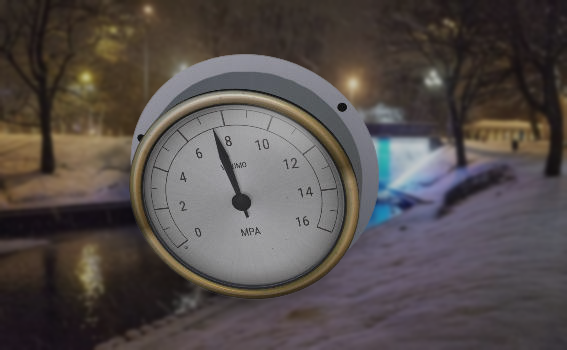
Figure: value=7.5 unit=MPa
